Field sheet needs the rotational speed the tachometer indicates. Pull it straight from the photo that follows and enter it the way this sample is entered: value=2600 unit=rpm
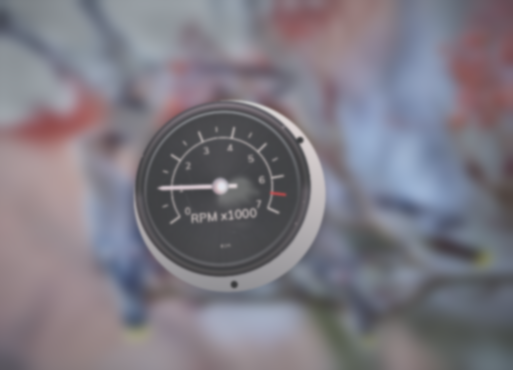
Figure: value=1000 unit=rpm
